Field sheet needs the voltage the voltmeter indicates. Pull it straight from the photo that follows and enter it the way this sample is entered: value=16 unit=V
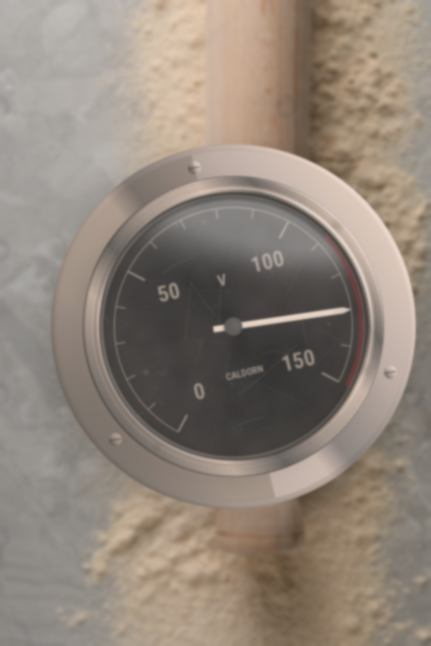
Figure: value=130 unit=V
